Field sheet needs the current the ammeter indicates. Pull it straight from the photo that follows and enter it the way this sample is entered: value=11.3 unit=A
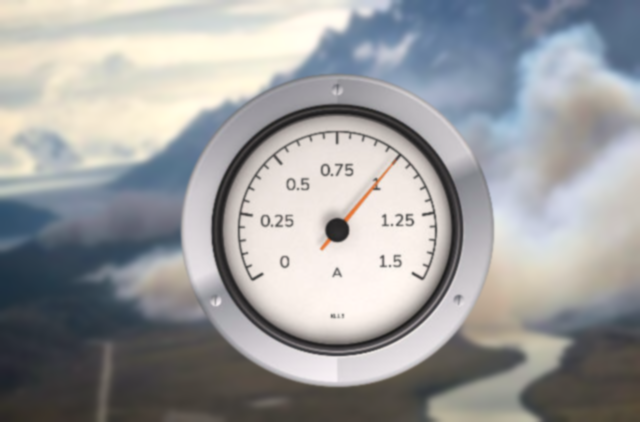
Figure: value=1 unit=A
